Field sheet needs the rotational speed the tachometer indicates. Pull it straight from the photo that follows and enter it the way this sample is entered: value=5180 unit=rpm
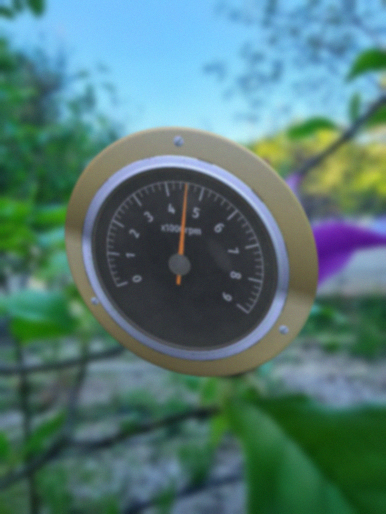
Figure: value=4600 unit=rpm
